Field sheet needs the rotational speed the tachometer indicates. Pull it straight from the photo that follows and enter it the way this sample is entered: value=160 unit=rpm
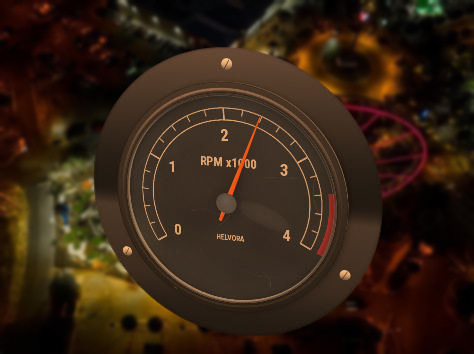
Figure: value=2400 unit=rpm
